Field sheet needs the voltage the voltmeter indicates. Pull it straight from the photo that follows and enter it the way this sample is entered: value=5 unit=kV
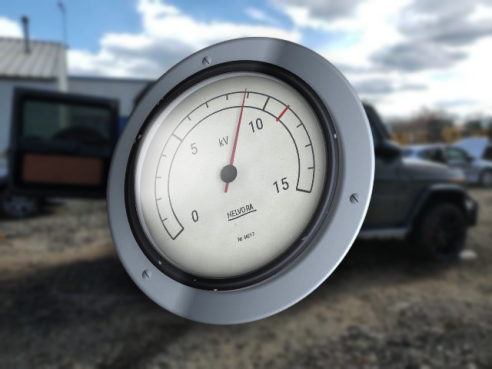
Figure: value=9 unit=kV
